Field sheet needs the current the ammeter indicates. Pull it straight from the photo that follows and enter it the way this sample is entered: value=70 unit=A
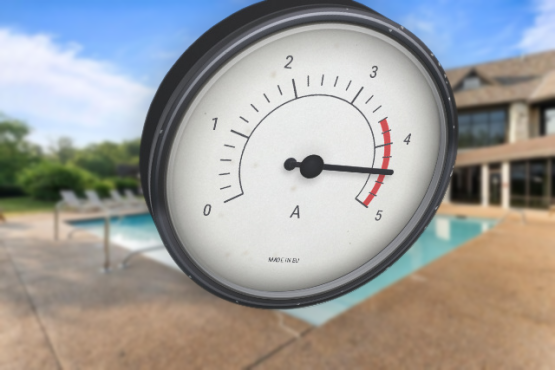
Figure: value=4.4 unit=A
